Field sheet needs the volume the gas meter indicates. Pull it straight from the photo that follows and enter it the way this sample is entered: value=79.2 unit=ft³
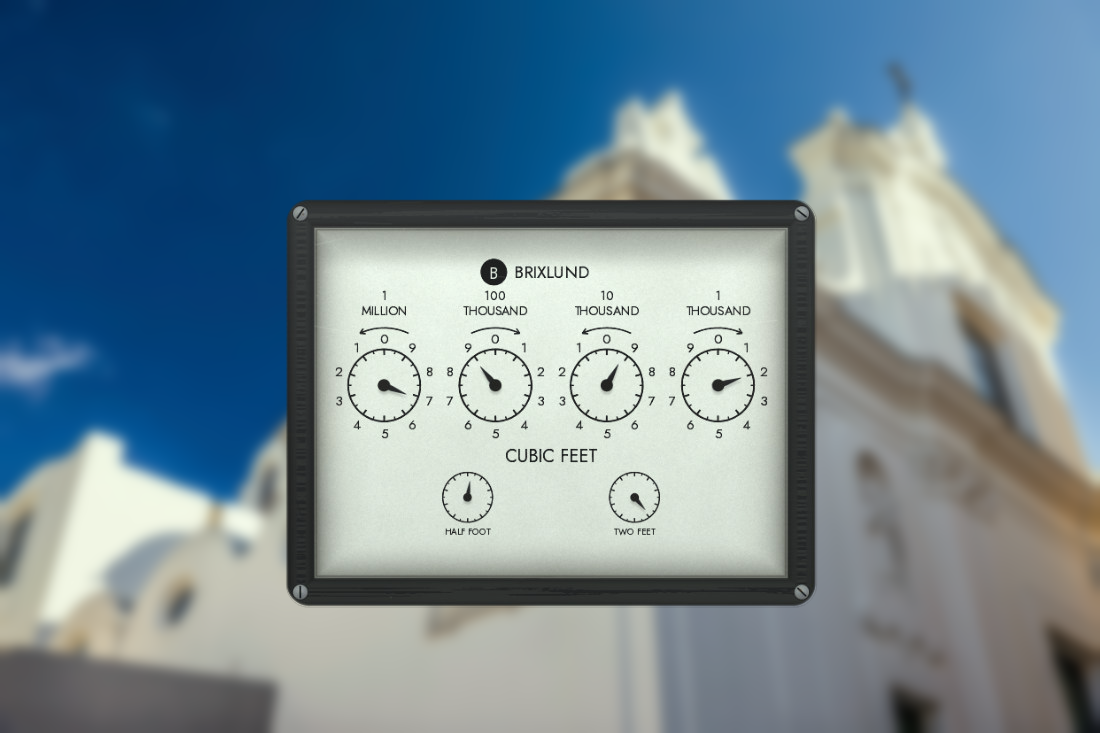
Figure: value=689200 unit=ft³
